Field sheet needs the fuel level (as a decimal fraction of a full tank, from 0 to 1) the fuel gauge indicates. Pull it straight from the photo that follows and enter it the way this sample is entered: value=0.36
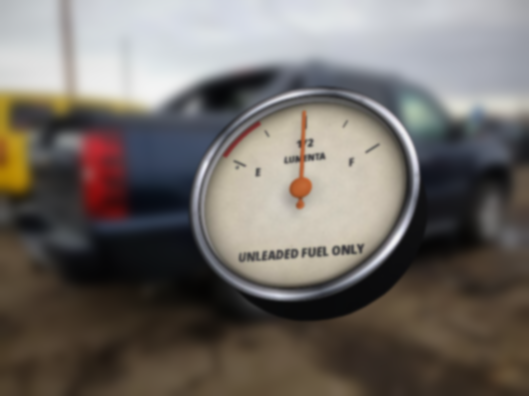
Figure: value=0.5
